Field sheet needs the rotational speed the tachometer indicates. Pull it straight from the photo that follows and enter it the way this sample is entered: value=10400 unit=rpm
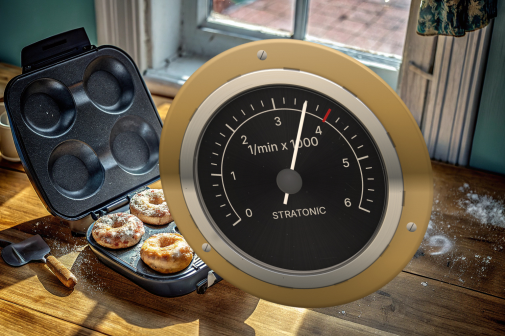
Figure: value=3600 unit=rpm
